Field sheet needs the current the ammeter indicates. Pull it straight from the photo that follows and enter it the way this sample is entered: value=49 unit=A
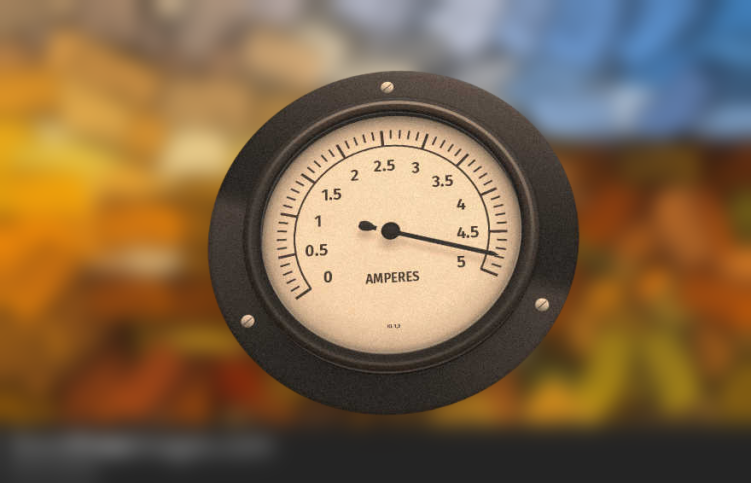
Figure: value=4.8 unit=A
